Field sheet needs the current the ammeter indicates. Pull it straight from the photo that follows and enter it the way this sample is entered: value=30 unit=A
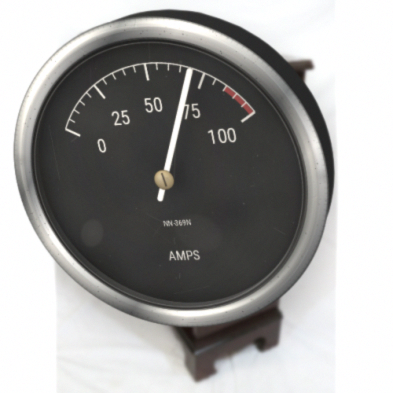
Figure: value=70 unit=A
